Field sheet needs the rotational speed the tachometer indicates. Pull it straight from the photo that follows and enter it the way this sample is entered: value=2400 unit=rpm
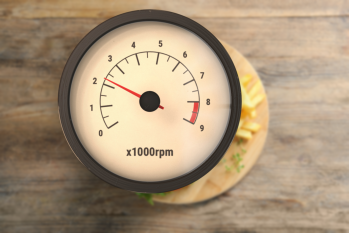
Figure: value=2250 unit=rpm
